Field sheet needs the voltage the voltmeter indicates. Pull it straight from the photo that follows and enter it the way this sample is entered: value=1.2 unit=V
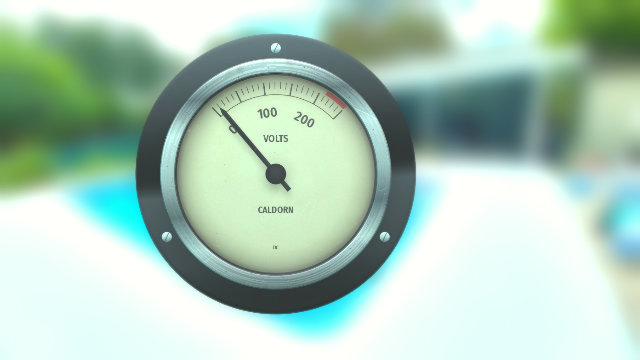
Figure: value=10 unit=V
